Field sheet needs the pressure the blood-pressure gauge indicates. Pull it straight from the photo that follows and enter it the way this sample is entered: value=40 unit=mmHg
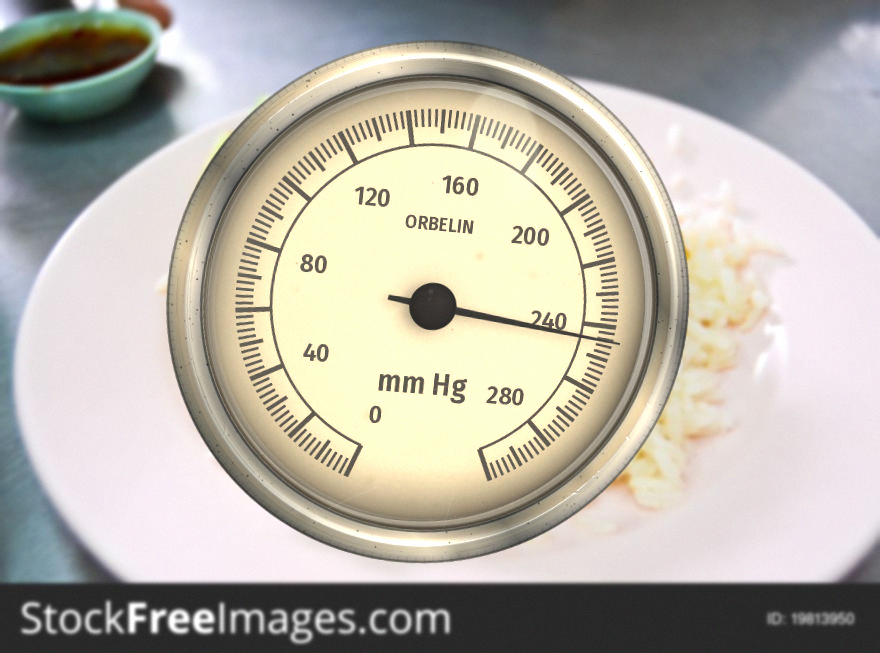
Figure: value=244 unit=mmHg
